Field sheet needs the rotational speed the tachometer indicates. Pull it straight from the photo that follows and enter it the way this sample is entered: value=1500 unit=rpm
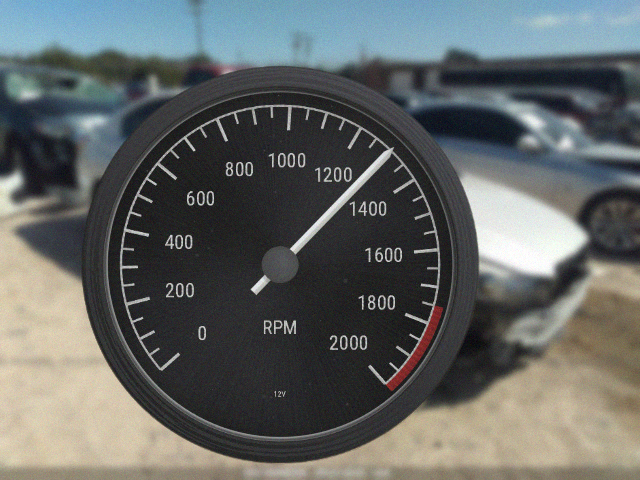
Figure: value=1300 unit=rpm
